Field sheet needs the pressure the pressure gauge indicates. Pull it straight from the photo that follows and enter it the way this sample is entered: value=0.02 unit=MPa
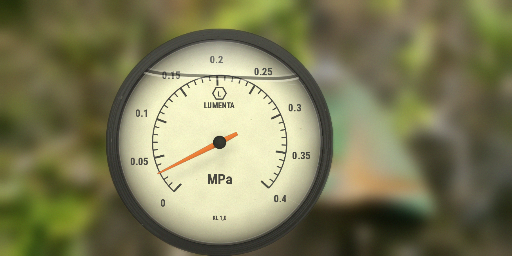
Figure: value=0.03 unit=MPa
